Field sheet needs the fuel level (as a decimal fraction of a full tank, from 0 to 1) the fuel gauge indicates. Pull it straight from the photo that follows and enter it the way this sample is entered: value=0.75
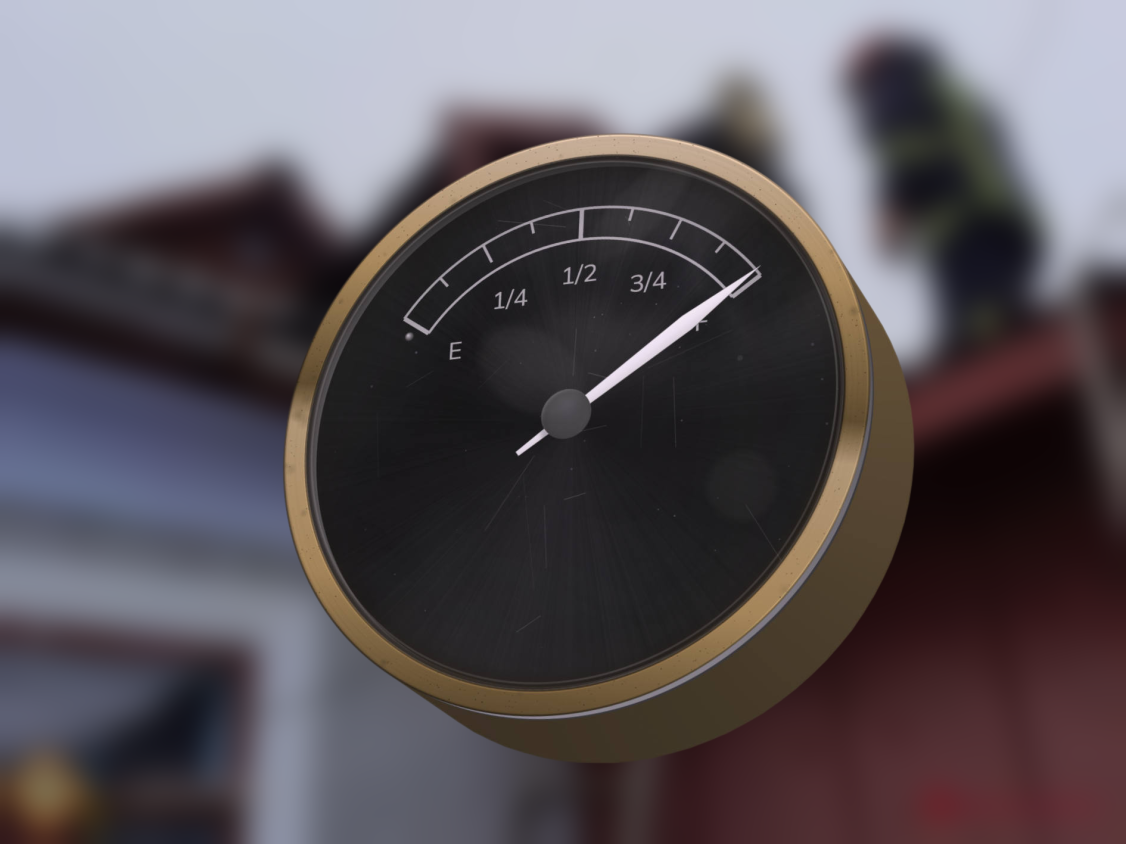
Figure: value=1
